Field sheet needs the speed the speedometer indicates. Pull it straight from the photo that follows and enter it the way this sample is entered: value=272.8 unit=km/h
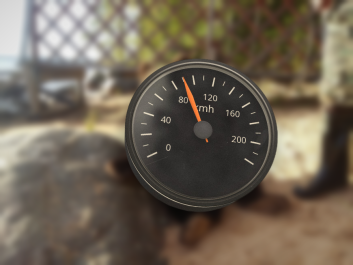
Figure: value=90 unit=km/h
